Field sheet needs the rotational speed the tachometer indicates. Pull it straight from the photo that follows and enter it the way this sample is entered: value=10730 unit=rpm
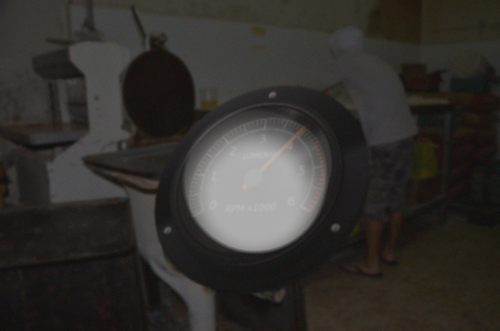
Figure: value=4000 unit=rpm
